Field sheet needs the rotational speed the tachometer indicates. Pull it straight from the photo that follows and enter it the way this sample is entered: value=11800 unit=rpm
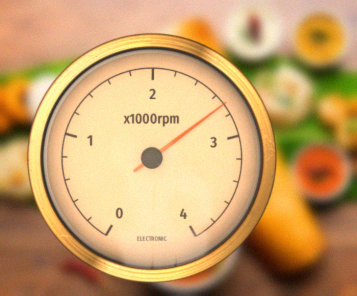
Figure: value=2700 unit=rpm
